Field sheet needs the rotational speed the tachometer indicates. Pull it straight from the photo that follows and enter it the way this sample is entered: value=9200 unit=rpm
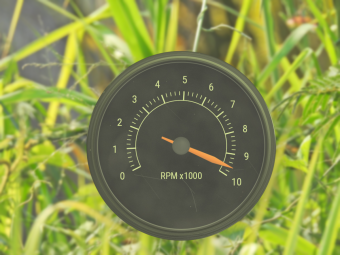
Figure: value=9600 unit=rpm
